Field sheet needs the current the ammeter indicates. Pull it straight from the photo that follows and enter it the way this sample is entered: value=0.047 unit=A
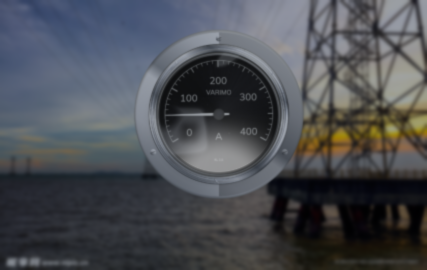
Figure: value=50 unit=A
